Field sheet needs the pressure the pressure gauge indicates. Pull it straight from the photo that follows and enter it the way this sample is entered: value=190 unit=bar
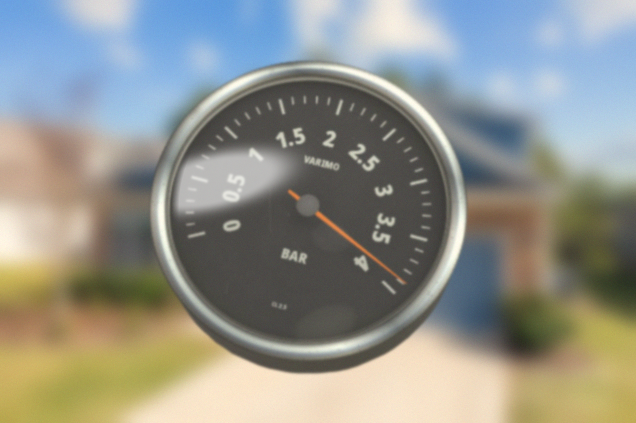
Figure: value=3.9 unit=bar
